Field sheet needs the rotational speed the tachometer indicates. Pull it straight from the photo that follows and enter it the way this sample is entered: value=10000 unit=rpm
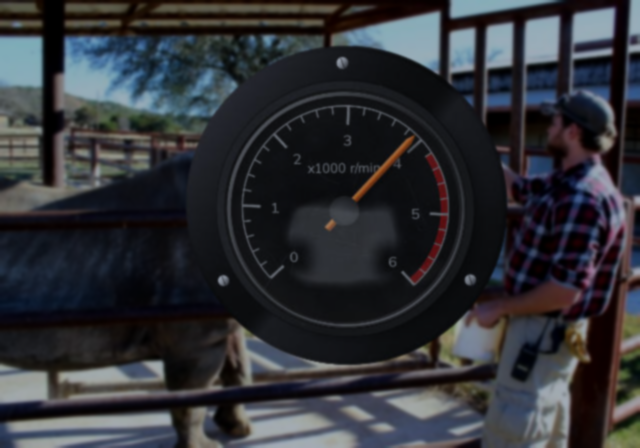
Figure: value=3900 unit=rpm
